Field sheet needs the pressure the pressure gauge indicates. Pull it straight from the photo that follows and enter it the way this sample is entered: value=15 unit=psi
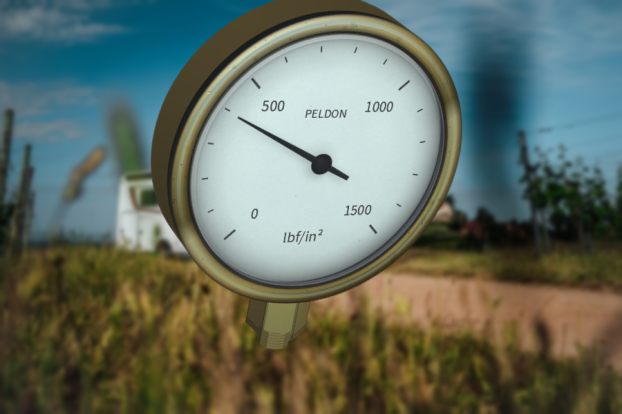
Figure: value=400 unit=psi
